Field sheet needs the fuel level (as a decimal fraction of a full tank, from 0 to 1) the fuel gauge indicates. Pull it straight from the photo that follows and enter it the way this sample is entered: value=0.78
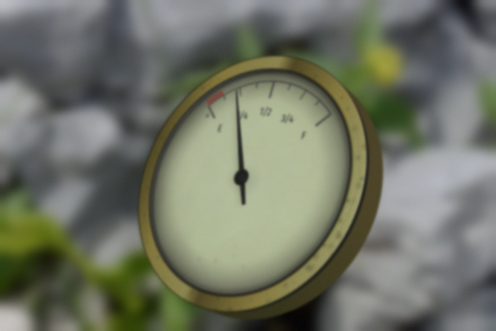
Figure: value=0.25
